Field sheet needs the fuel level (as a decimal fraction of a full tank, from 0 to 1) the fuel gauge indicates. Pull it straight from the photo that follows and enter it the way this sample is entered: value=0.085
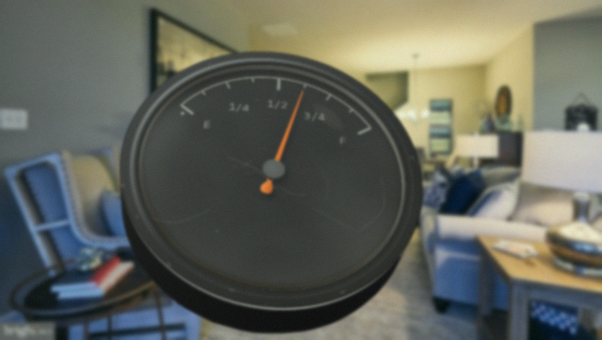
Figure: value=0.625
